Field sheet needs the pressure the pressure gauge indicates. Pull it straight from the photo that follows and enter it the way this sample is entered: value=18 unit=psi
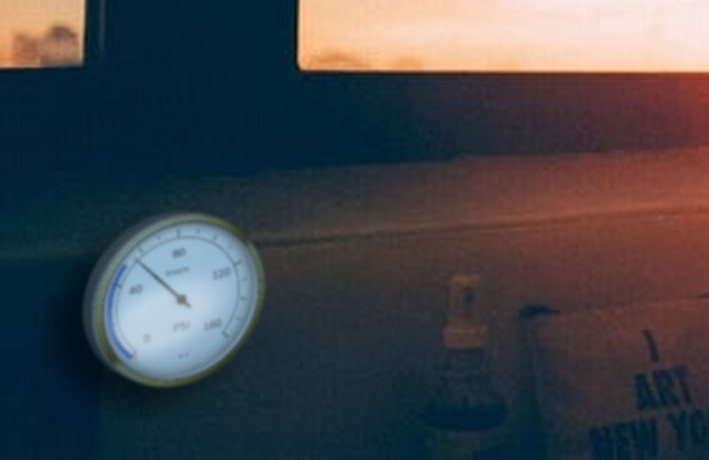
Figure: value=55 unit=psi
